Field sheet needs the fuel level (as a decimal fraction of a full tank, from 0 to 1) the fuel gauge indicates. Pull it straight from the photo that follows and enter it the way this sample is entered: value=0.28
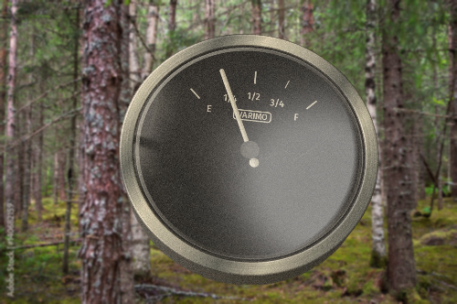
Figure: value=0.25
